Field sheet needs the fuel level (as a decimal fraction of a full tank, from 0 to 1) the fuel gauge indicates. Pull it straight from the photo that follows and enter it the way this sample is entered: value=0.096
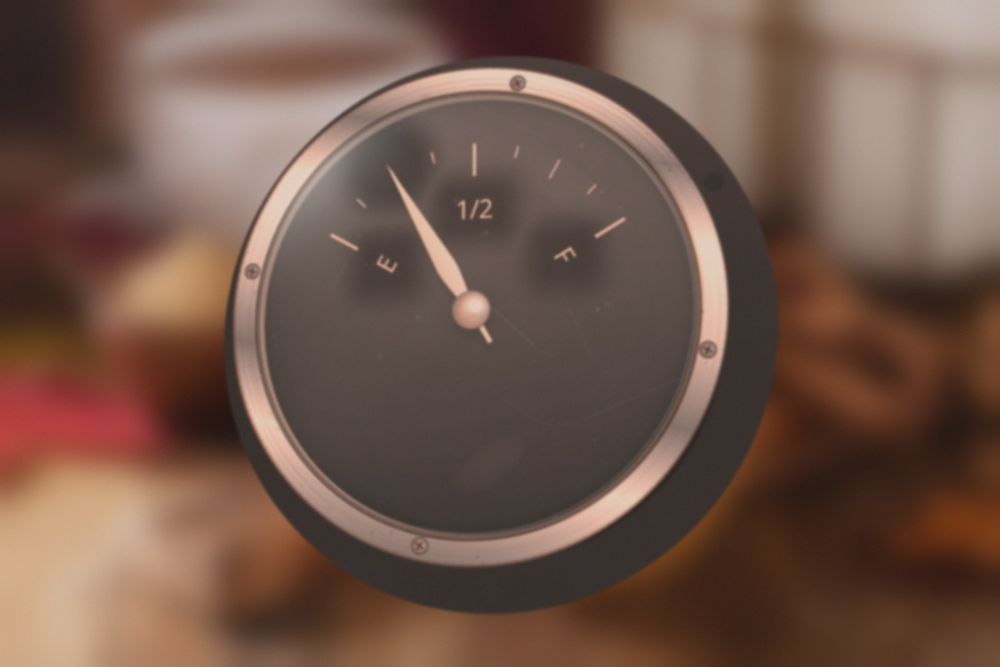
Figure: value=0.25
